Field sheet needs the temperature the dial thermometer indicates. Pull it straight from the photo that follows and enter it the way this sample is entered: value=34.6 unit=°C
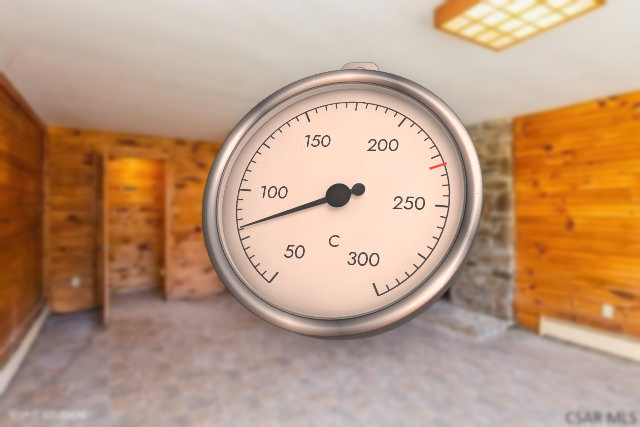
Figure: value=80 unit=°C
